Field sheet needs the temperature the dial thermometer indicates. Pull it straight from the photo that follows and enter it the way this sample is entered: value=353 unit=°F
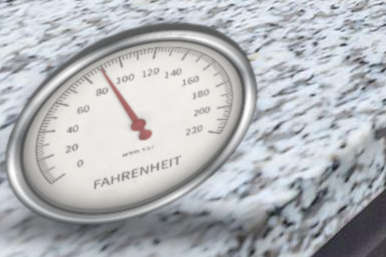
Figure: value=90 unit=°F
